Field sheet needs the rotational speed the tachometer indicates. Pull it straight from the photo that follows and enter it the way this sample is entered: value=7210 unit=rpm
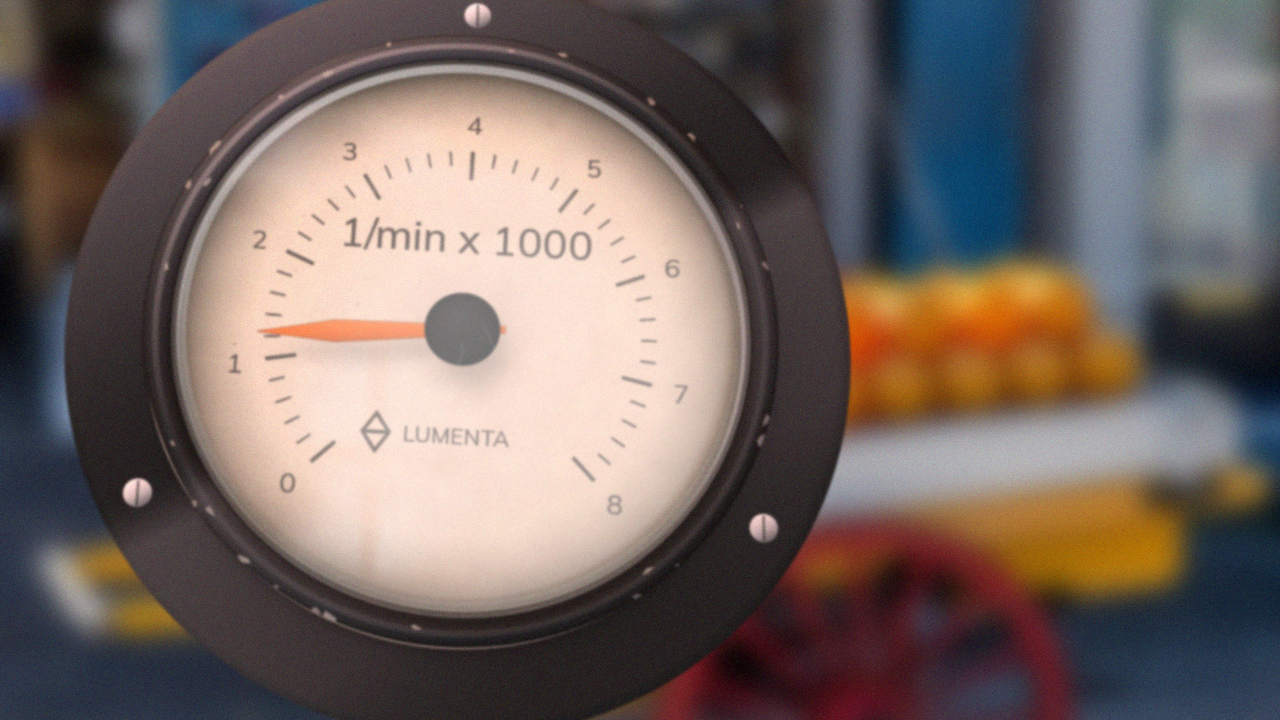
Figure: value=1200 unit=rpm
